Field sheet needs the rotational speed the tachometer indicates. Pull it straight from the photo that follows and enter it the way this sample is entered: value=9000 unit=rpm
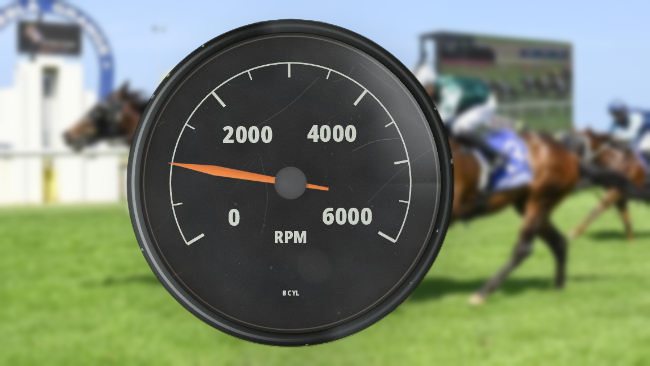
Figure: value=1000 unit=rpm
